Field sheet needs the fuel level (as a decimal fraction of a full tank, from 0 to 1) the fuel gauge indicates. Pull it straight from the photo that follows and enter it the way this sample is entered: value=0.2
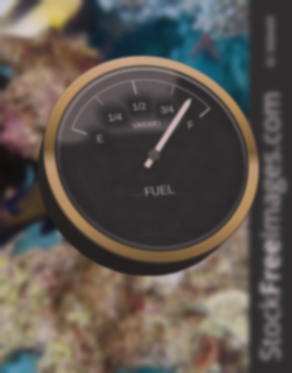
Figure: value=0.875
